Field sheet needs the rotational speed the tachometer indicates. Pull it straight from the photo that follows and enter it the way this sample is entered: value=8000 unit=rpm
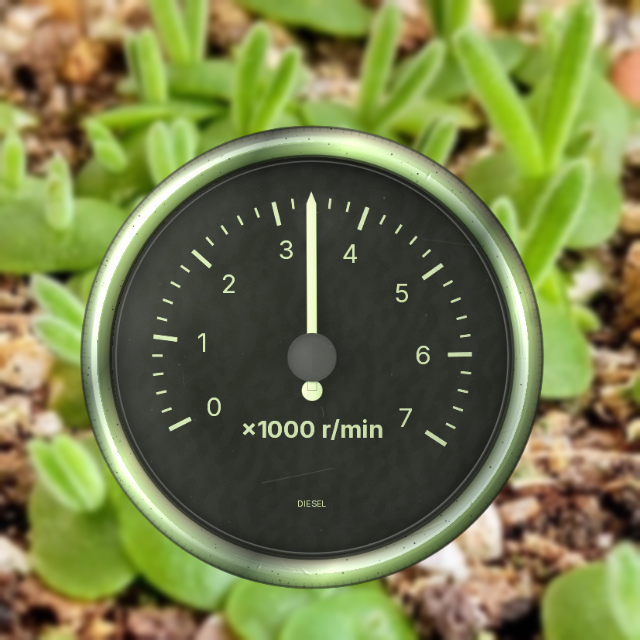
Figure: value=3400 unit=rpm
